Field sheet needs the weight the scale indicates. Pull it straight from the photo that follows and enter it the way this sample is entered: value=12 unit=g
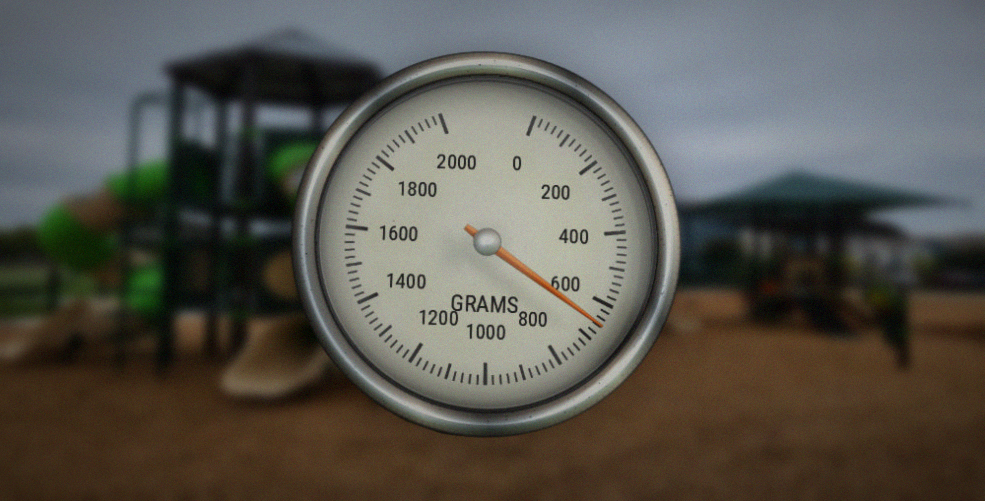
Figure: value=660 unit=g
